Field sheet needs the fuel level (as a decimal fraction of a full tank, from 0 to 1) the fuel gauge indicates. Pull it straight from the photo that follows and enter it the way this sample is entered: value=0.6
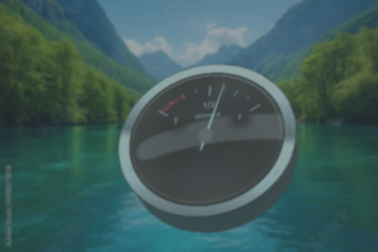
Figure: value=0.625
